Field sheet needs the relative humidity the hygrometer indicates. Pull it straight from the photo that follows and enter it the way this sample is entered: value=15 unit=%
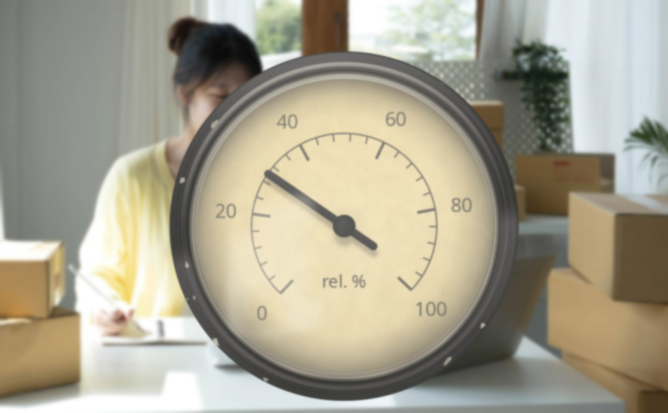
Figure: value=30 unit=%
